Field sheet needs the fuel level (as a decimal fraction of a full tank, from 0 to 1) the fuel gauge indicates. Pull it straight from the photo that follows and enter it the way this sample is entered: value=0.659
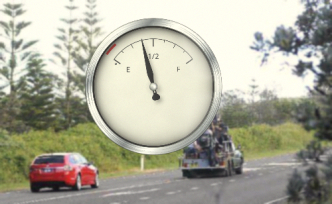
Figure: value=0.375
